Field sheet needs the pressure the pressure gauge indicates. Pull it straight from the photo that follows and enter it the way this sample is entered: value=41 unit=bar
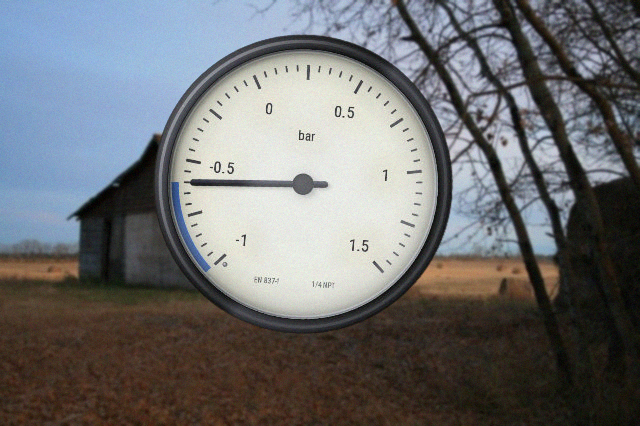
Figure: value=-0.6 unit=bar
